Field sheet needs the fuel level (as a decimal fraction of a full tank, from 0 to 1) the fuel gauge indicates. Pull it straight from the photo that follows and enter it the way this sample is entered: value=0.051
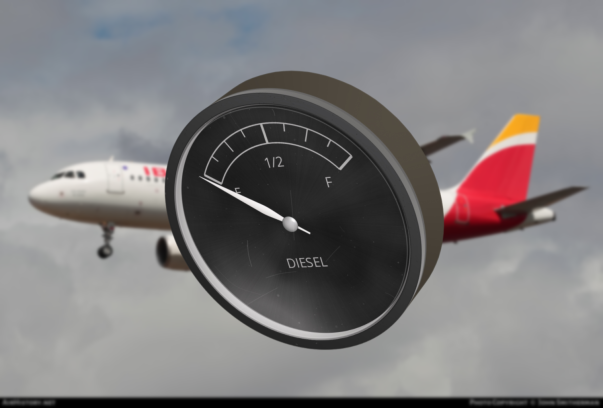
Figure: value=0
